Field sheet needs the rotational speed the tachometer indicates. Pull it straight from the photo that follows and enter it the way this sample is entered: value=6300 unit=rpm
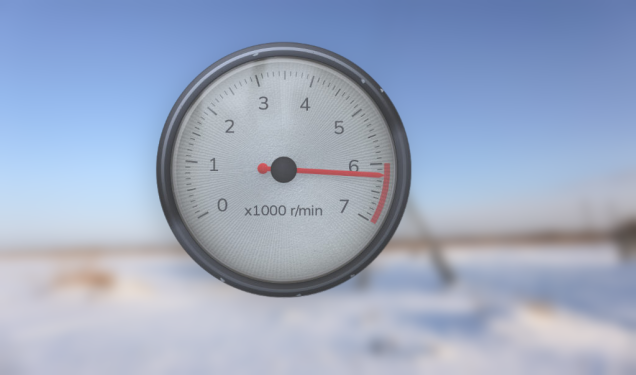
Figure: value=6200 unit=rpm
